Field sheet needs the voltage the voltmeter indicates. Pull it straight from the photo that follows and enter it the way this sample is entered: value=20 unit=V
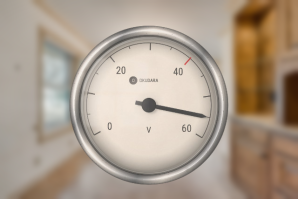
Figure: value=55 unit=V
